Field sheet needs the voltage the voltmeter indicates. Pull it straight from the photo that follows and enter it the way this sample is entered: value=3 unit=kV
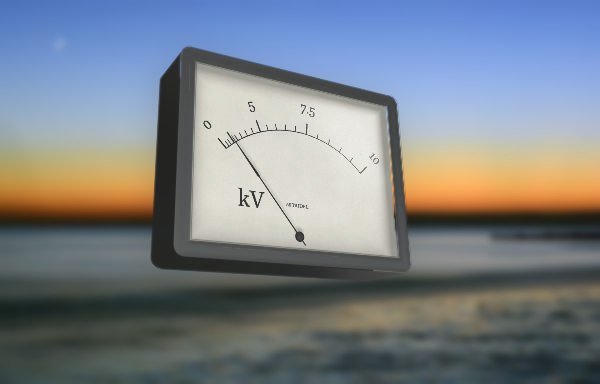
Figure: value=2.5 unit=kV
